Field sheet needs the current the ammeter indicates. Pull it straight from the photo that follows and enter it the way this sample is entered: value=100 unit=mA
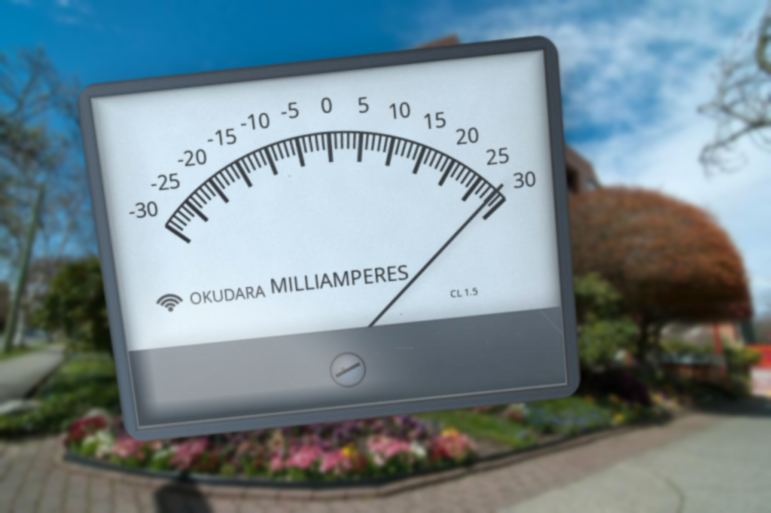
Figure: value=28 unit=mA
